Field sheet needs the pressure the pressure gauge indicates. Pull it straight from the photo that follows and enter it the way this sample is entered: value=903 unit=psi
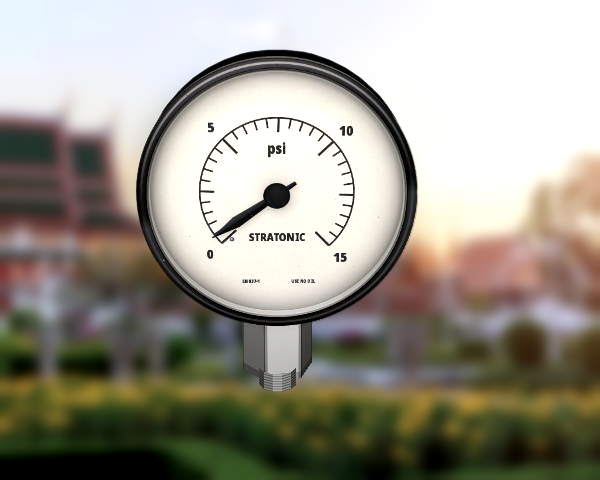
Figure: value=0.5 unit=psi
